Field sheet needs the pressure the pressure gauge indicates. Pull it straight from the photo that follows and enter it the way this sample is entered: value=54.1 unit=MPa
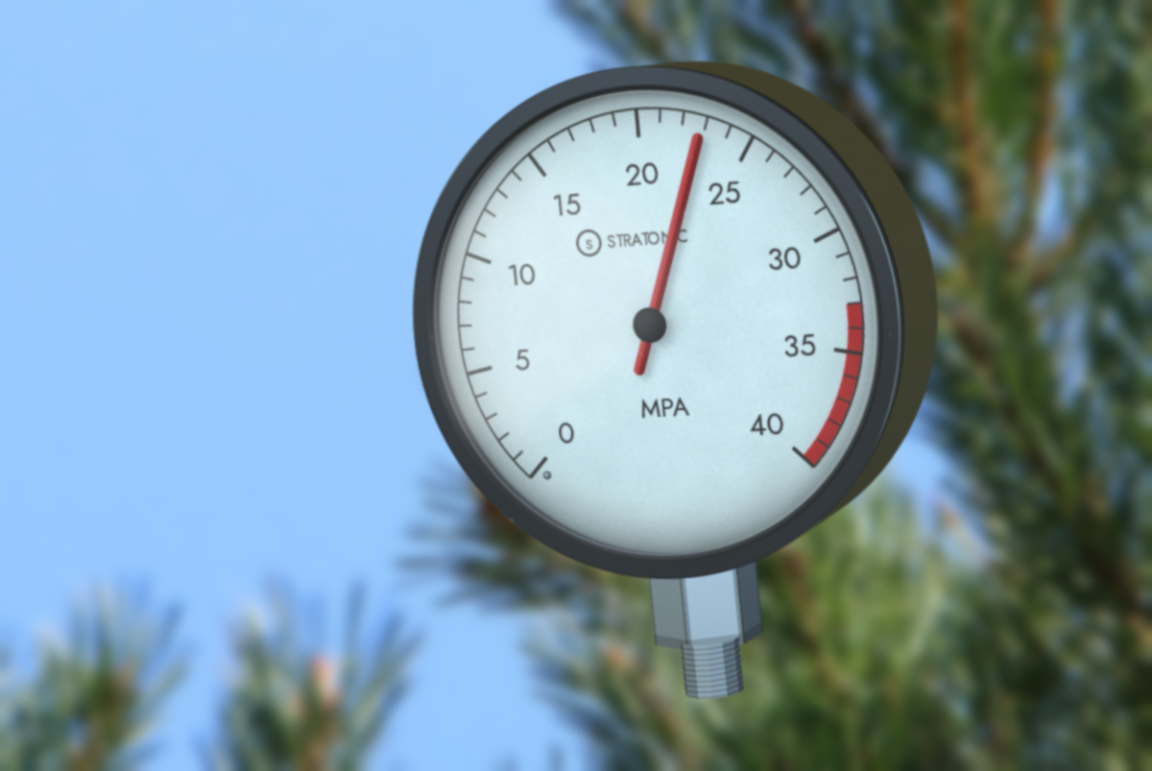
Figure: value=23 unit=MPa
